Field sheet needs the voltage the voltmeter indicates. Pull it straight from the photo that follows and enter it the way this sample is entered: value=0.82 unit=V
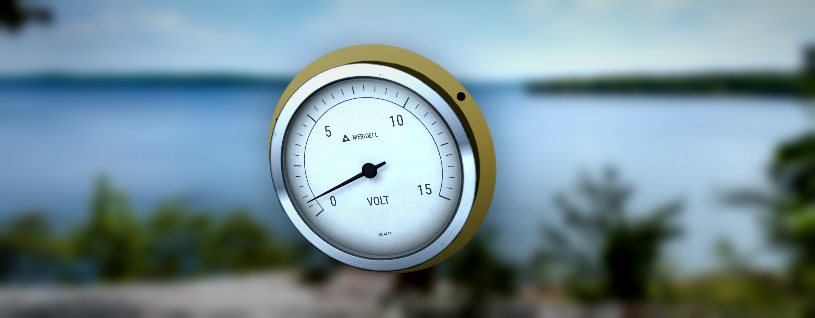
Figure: value=0.75 unit=V
